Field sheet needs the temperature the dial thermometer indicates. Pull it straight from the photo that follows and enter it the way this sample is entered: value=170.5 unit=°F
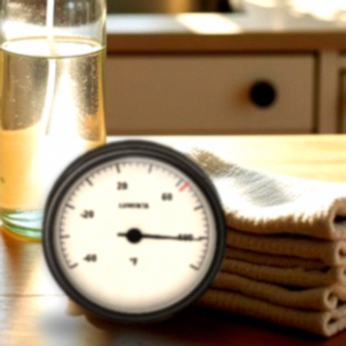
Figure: value=100 unit=°F
